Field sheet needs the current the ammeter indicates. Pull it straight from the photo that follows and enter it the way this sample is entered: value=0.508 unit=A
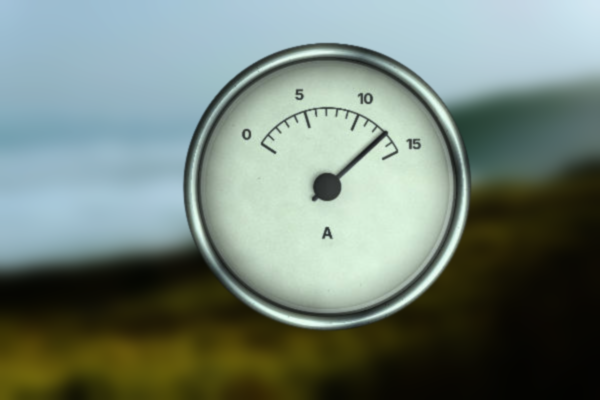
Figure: value=13 unit=A
